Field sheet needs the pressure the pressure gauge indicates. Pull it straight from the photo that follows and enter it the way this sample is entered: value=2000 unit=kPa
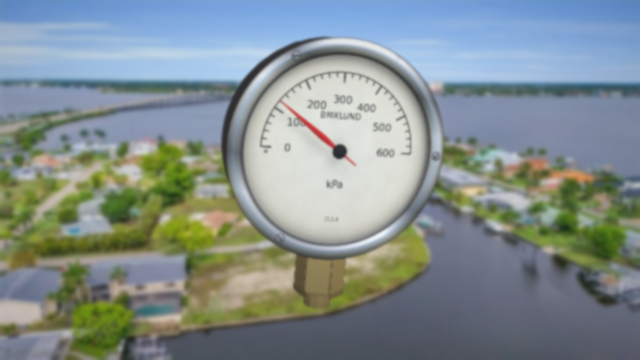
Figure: value=120 unit=kPa
